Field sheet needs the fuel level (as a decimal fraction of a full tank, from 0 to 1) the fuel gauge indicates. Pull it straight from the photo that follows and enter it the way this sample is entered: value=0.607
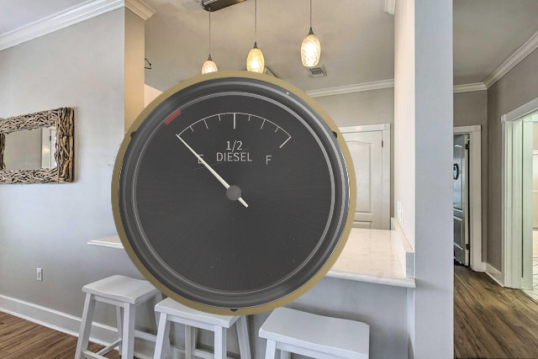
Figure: value=0
